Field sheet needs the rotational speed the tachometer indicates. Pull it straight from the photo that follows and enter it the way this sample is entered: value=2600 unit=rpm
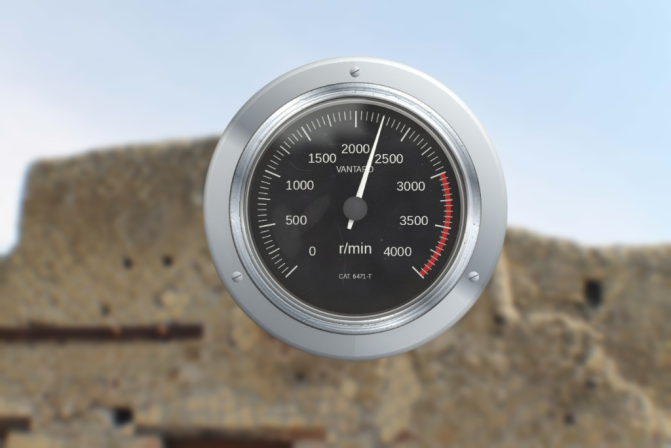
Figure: value=2250 unit=rpm
